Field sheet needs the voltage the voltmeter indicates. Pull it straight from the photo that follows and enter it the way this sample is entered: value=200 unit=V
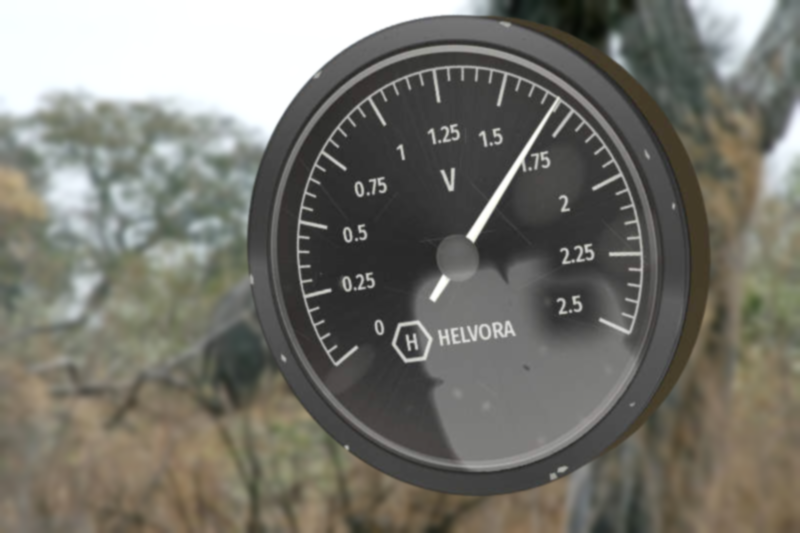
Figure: value=1.7 unit=V
